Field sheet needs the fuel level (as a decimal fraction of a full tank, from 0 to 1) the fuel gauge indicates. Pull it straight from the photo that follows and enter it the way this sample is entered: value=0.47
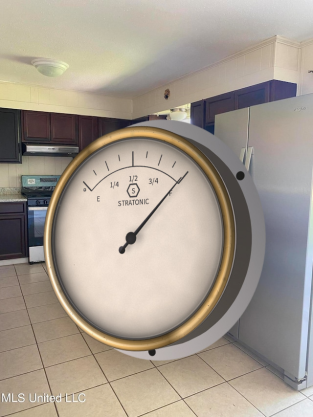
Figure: value=1
